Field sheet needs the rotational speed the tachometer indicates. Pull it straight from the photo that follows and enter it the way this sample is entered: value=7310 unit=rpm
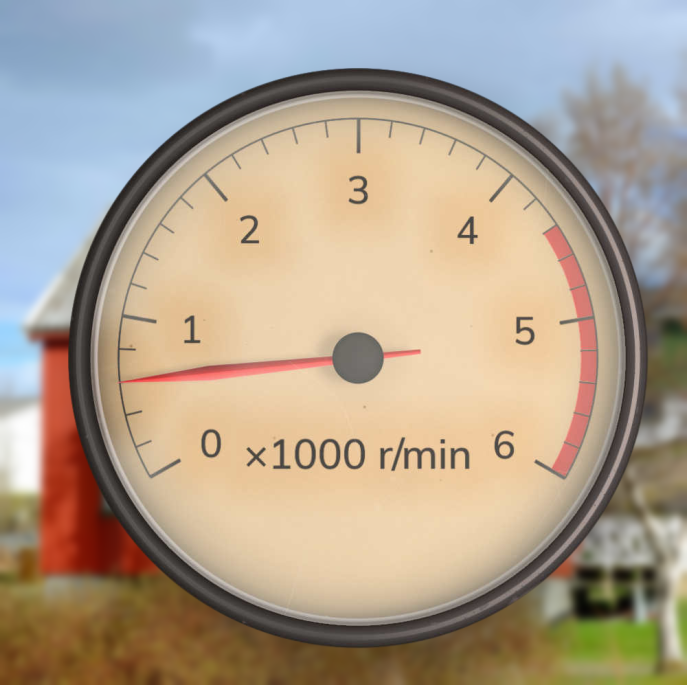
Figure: value=600 unit=rpm
